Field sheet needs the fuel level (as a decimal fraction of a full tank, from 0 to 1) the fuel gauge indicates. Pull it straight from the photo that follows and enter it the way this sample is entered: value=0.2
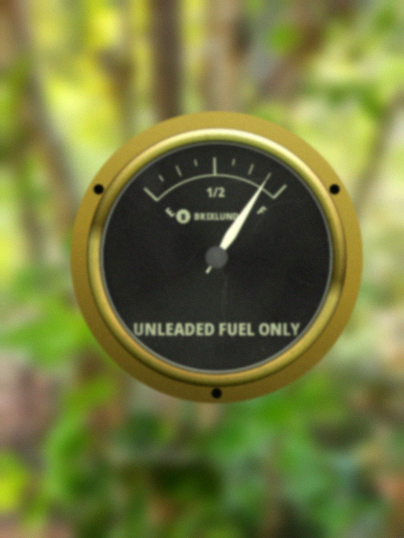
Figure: value=0.875
